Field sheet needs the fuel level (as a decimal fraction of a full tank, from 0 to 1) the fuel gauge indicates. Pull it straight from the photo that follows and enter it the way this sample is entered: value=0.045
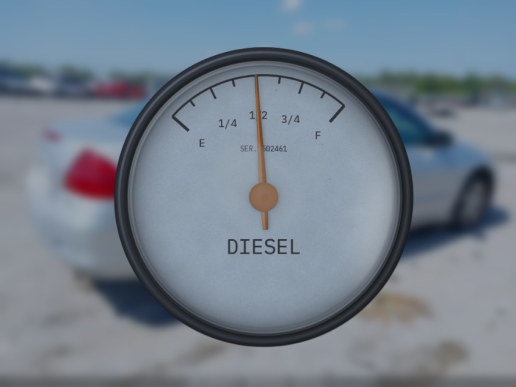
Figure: value=0.5
